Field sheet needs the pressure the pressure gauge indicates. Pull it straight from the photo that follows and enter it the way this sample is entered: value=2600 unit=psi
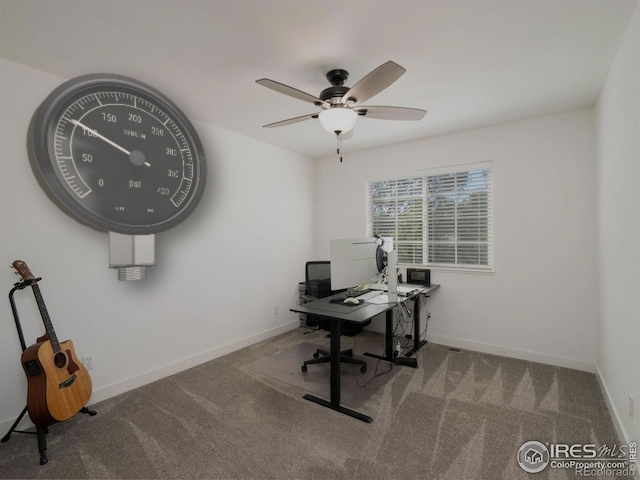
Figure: value=100 unit=psi
